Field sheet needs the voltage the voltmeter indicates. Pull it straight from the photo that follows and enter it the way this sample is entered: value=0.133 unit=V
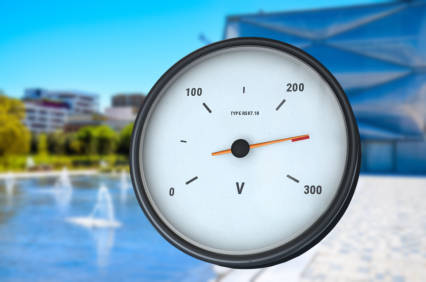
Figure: value=250 unit=V
